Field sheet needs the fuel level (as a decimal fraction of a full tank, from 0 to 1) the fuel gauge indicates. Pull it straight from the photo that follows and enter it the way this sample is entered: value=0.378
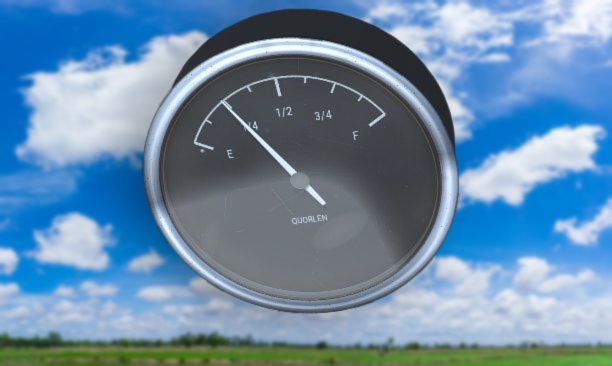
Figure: value=0.25
